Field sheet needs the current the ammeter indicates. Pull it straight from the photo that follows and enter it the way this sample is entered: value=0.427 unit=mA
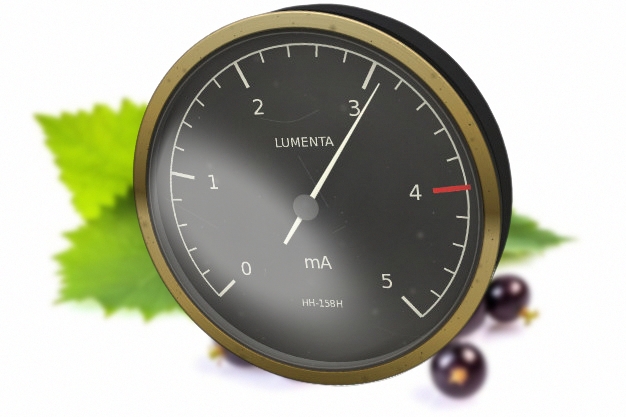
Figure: value=3.1 unit=mA
